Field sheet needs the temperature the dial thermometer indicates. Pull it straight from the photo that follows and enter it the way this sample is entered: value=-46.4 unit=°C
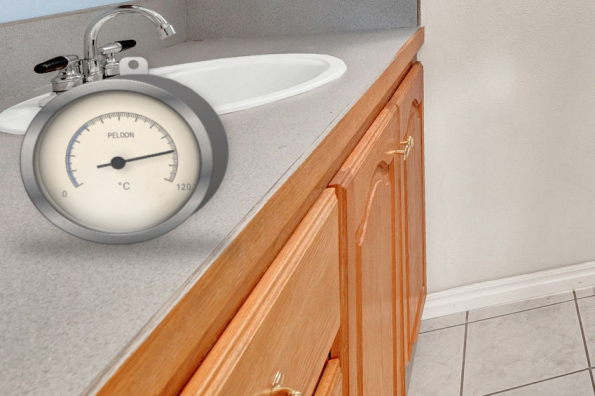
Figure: value=100 unit=°C
